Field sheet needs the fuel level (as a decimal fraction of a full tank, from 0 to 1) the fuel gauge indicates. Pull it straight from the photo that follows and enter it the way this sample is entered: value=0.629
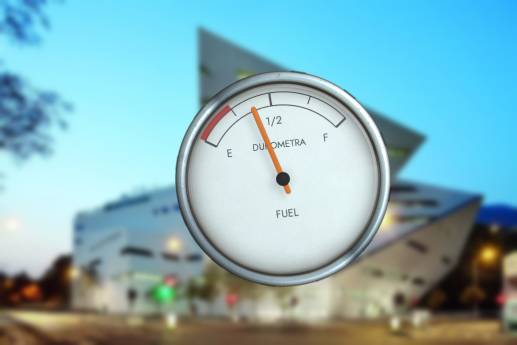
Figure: value=0.375
